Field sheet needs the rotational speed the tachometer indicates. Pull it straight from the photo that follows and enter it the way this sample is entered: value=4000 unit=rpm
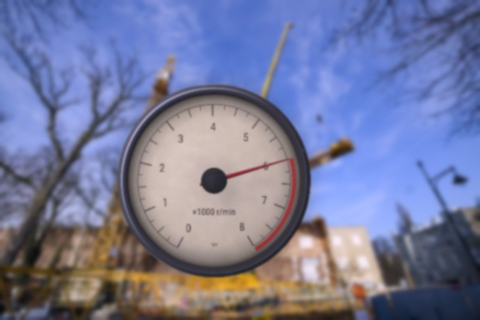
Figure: value=6000 unit=rpm
